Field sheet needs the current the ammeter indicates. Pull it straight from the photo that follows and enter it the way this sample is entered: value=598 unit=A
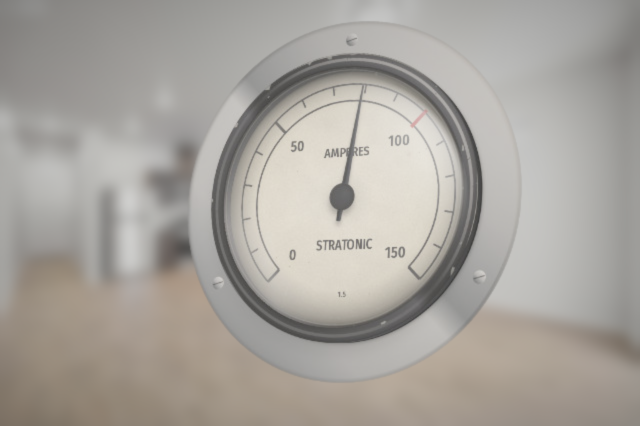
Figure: value=80 unit=A
